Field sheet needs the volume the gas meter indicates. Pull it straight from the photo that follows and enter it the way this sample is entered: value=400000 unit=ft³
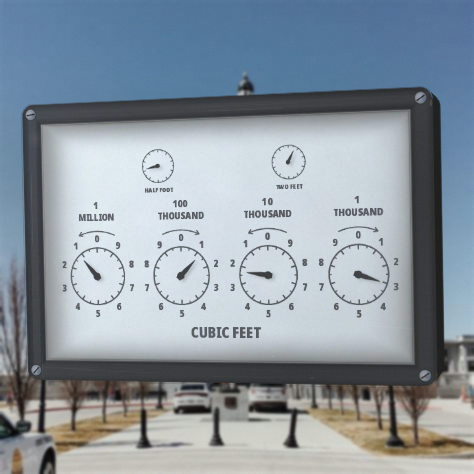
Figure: value=112300 unit=ft³
